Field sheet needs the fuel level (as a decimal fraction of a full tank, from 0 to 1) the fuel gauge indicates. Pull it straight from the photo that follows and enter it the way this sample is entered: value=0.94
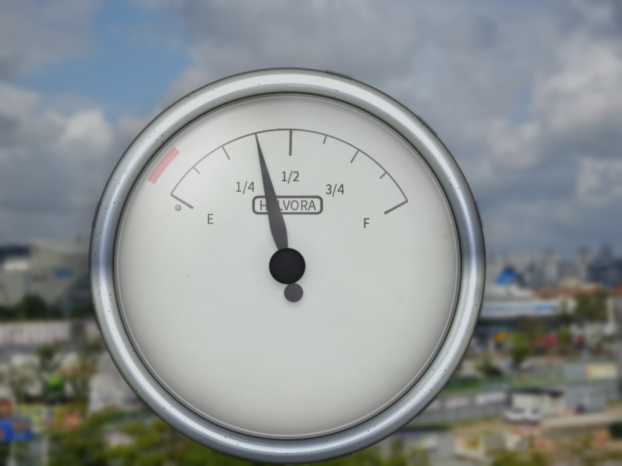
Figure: value=0.375
